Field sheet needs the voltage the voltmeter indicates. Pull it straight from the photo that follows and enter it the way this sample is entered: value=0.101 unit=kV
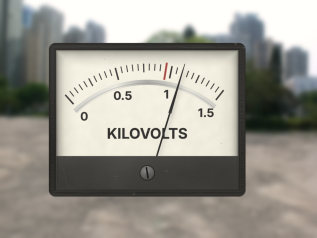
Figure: value=1.1 unit=kV
